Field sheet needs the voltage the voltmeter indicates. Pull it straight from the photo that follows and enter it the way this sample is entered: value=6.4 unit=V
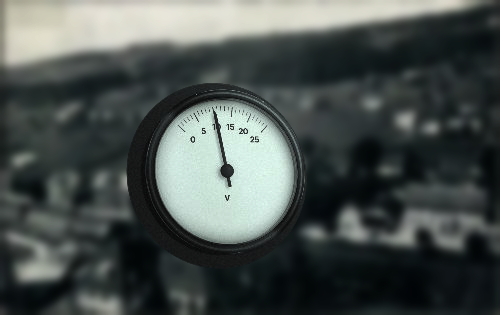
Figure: value=10 unit=V
